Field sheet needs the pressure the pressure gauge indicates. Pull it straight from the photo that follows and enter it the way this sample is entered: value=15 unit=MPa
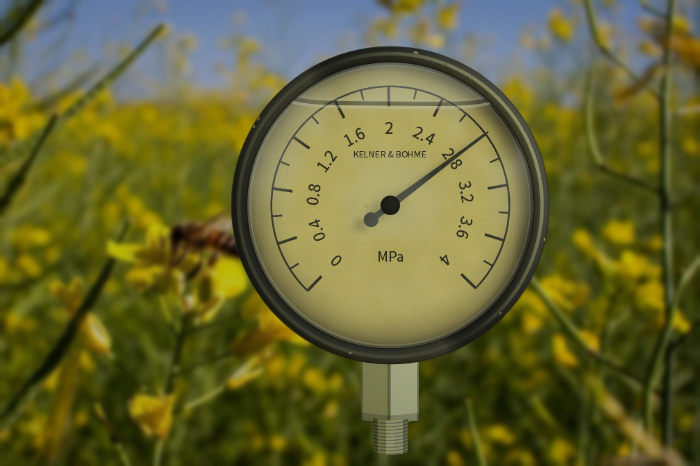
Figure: value=2.8 unit=MPa
